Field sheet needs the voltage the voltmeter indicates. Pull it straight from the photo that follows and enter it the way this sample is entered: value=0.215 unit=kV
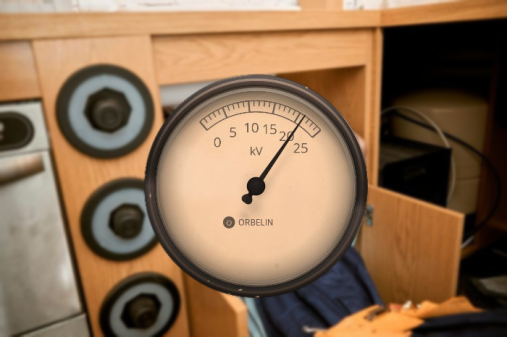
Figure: value=21 unit=kV
